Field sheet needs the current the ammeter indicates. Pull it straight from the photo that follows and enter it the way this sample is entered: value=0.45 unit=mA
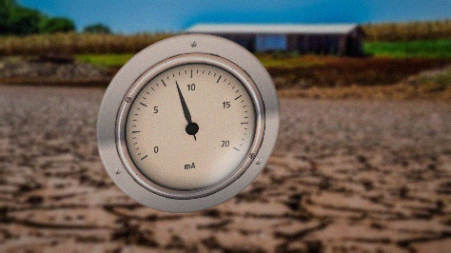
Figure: value=8.5 unit=mA
